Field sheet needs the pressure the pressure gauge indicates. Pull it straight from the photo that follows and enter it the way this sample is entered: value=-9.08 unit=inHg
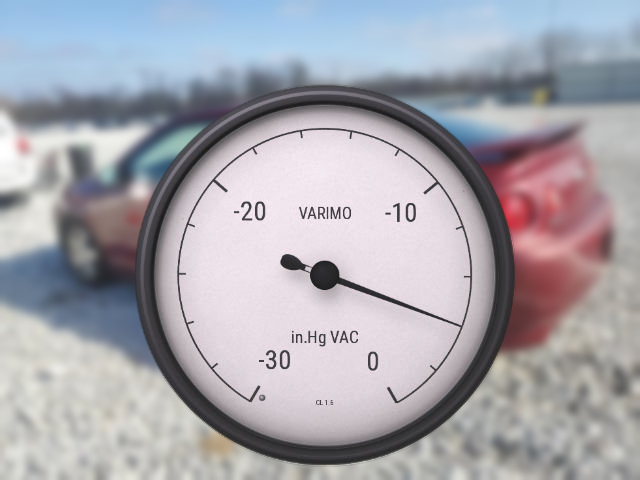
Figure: value=-4 unit=inHg
